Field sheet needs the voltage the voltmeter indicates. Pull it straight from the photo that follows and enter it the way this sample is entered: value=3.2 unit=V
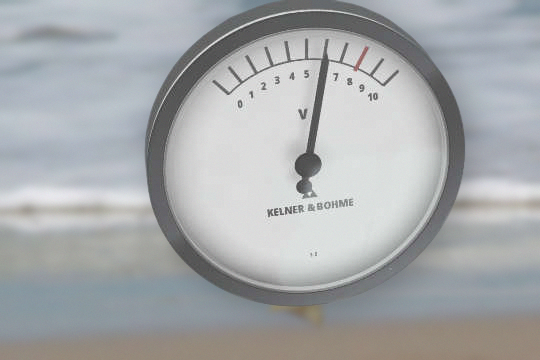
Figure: value=6 unit=V
